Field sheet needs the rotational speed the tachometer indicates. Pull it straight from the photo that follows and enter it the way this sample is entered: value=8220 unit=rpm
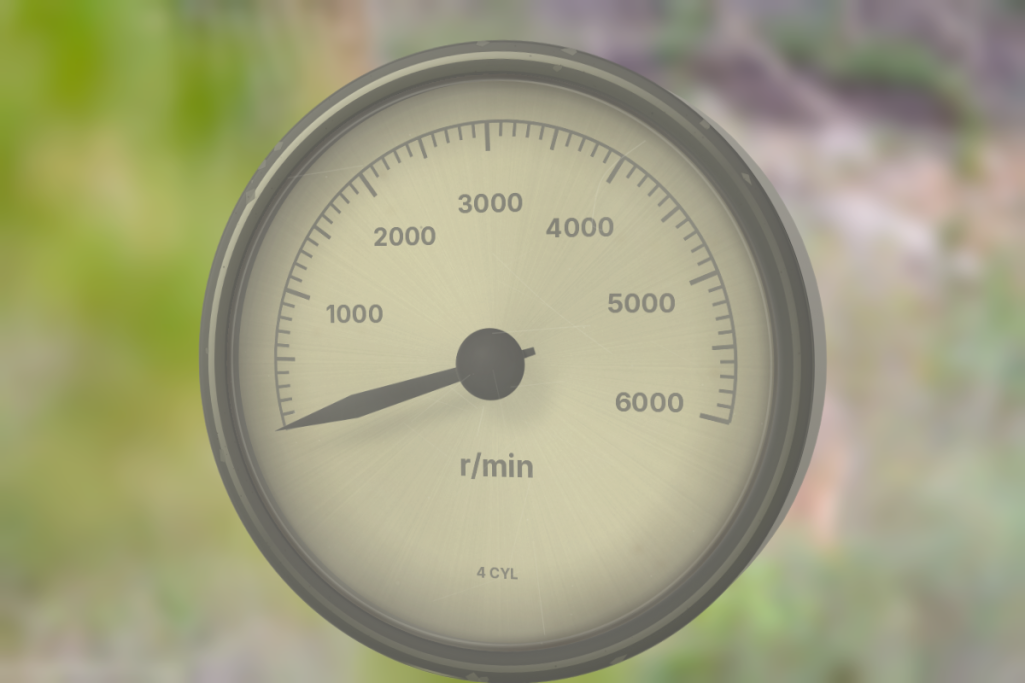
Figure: value=0 unit=rpm
